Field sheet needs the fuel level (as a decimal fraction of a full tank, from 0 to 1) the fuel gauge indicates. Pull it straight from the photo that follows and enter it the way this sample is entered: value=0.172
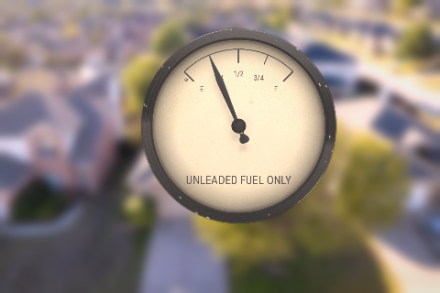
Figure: value=0.25
